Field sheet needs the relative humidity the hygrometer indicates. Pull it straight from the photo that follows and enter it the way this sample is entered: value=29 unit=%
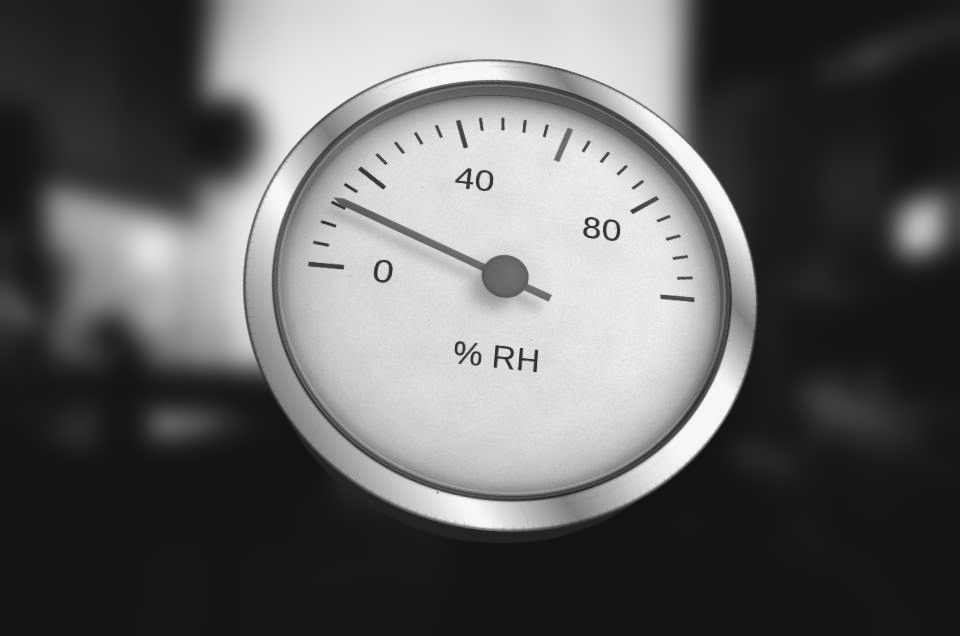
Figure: value=12 unit=%
